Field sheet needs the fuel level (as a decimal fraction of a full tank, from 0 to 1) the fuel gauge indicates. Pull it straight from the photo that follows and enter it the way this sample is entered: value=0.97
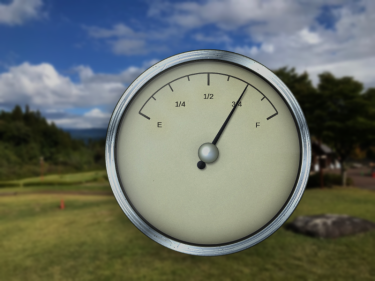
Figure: value=0.75
